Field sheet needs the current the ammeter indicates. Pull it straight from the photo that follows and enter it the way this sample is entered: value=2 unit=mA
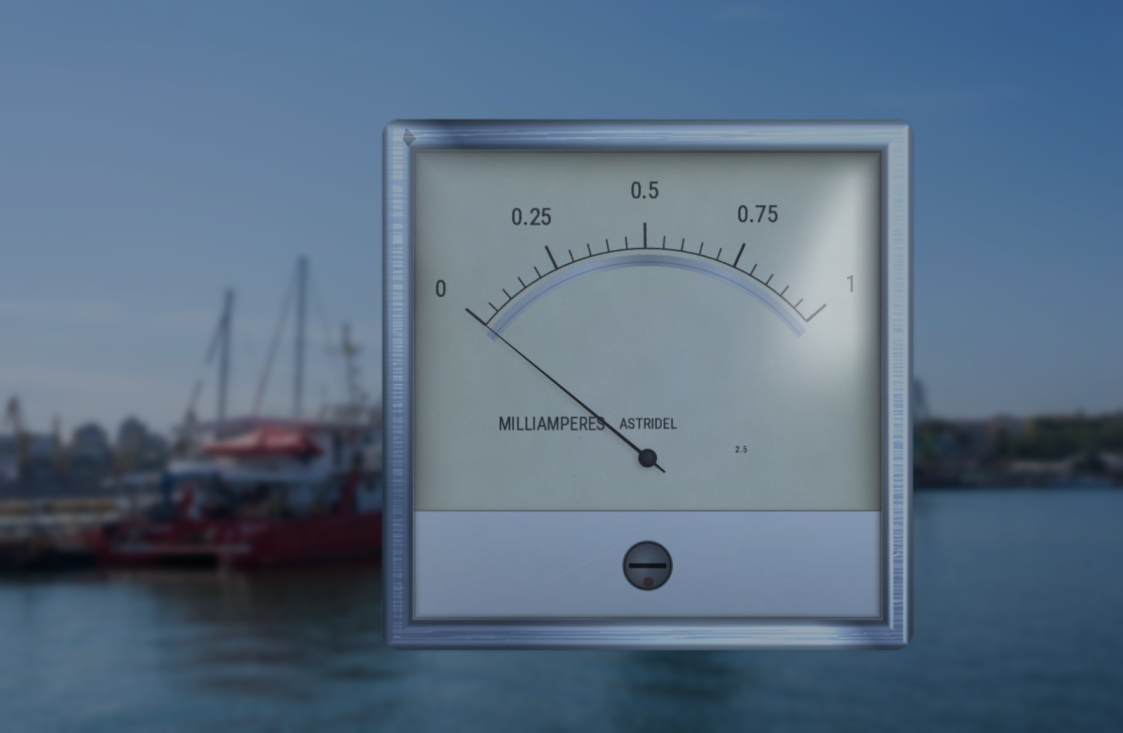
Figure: value=0 unit=mA
